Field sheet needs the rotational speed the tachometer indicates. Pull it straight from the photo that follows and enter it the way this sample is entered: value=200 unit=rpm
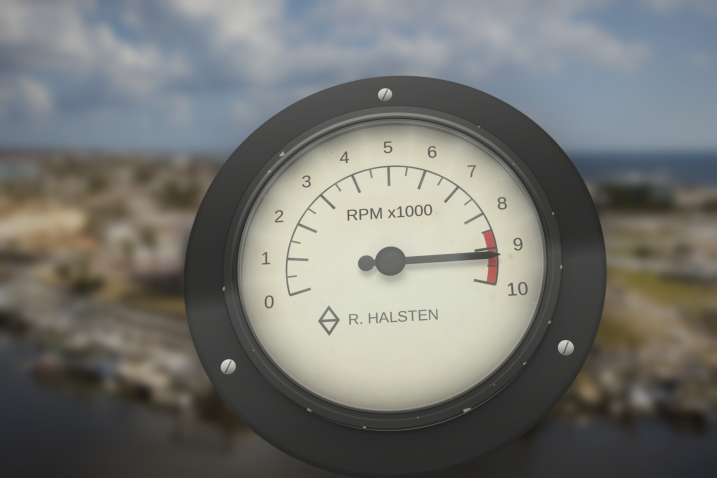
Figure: value=9250 unit=rpm
